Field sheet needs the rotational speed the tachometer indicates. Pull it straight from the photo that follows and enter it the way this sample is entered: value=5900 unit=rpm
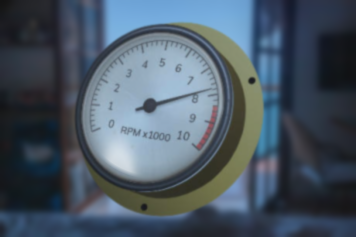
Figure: value=7800 unit=rpm
